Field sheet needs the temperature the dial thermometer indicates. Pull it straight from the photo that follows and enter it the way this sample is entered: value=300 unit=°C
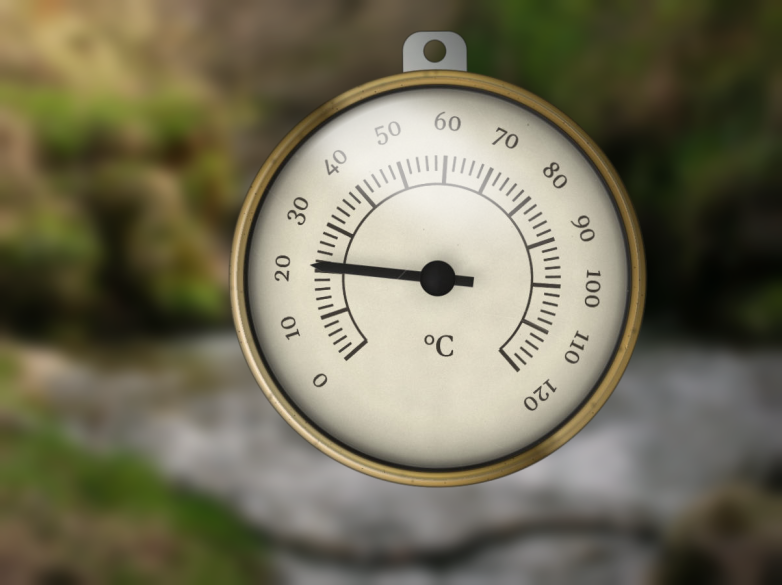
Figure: value=21 unit=°C
